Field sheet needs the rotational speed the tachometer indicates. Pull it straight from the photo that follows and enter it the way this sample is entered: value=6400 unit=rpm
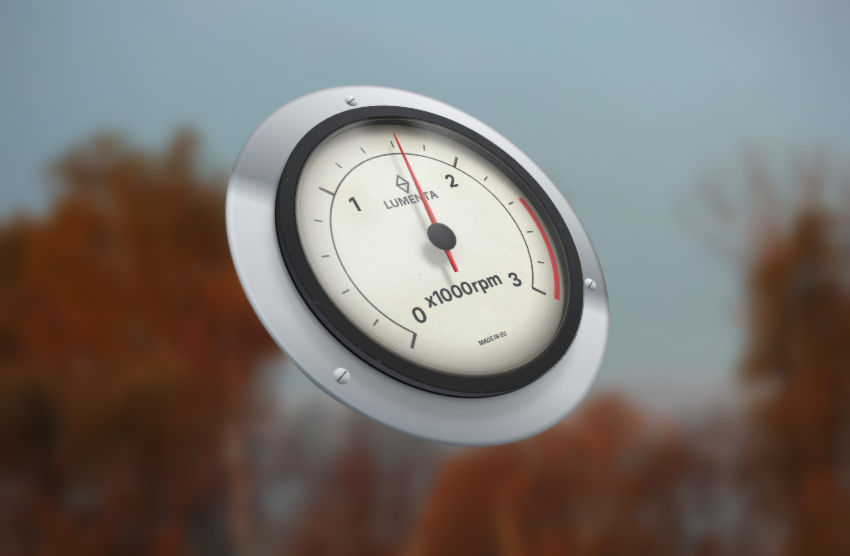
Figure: value=1600 unit=rpm
